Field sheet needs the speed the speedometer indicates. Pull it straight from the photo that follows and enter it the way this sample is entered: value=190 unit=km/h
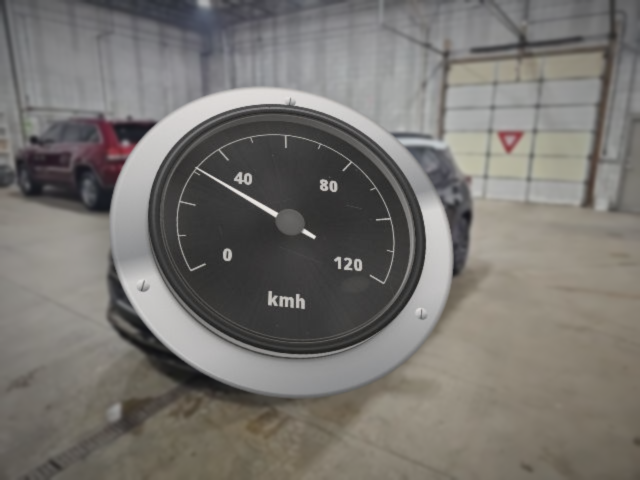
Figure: value=30 unit=km/h
